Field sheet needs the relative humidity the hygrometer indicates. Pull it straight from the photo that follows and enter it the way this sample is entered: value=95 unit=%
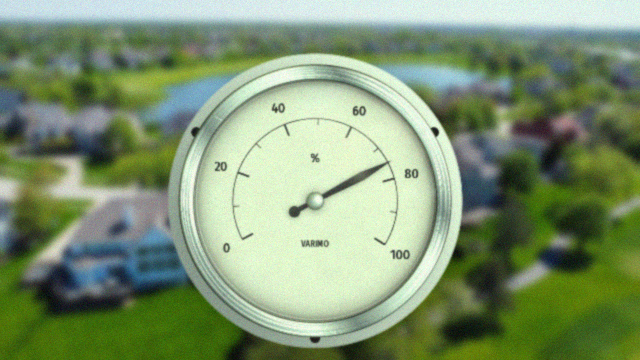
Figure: value=75 unit=%
